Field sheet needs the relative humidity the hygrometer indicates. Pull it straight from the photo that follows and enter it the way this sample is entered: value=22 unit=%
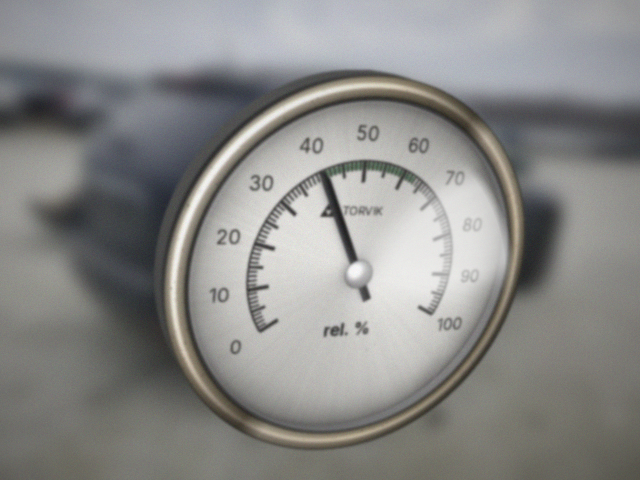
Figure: value=40 unit=%
